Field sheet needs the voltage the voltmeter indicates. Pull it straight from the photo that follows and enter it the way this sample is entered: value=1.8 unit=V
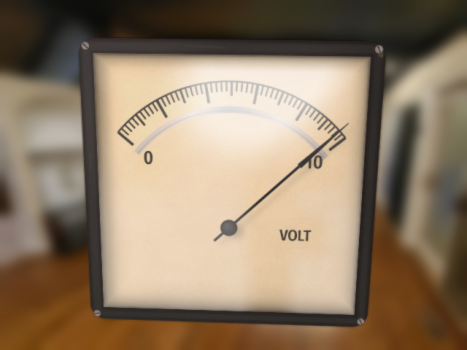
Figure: value=9.6 unit=V
